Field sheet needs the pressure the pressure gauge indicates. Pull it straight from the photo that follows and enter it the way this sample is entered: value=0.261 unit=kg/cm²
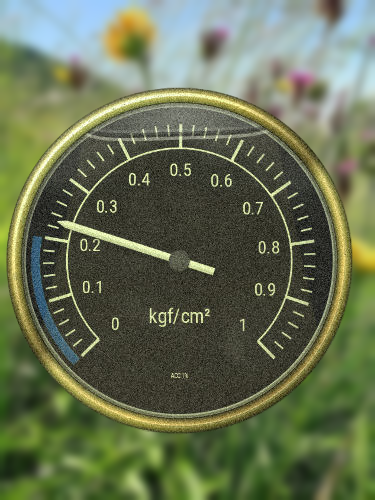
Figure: value=0.23 unit=kg/cm²
